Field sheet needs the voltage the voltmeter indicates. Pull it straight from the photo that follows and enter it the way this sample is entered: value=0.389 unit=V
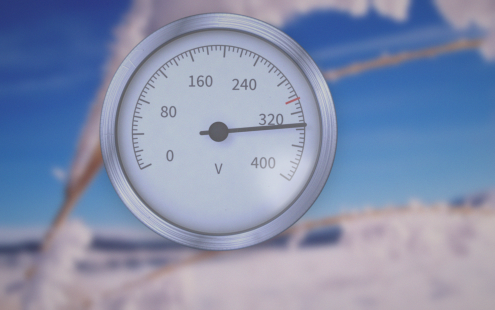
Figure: value=335 unit=V
